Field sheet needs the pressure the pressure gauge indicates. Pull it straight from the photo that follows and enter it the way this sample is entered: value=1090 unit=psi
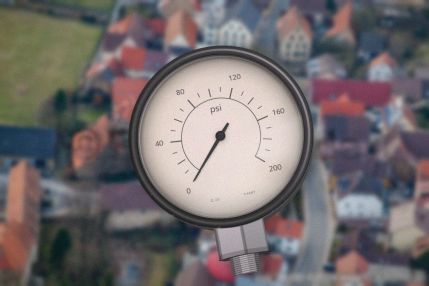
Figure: value=0 unit=psi
